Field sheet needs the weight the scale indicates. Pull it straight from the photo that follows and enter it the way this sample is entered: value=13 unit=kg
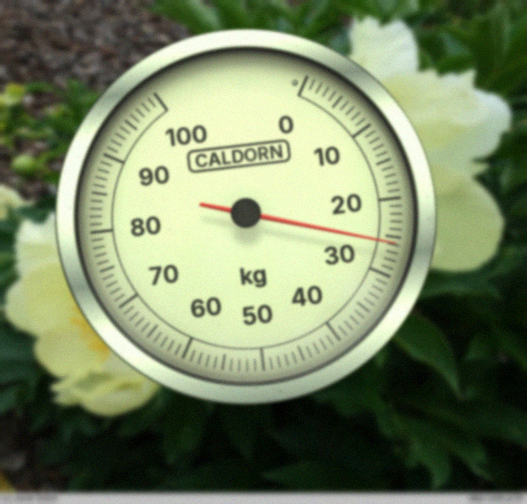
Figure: value=26 unit=kg
